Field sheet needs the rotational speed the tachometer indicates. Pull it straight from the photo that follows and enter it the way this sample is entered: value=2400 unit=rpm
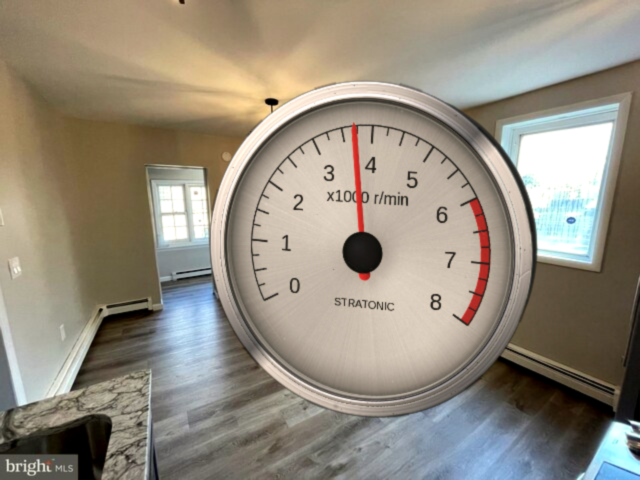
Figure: value=3750 unit=rpm
